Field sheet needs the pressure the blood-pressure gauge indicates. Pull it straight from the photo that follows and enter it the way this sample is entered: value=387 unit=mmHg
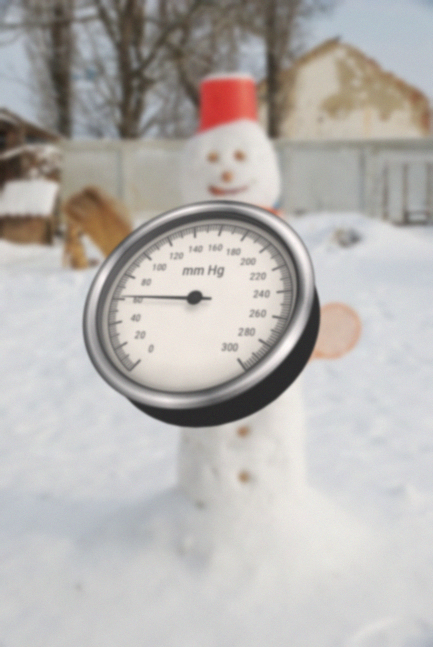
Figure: value=60 unit=mmHg
